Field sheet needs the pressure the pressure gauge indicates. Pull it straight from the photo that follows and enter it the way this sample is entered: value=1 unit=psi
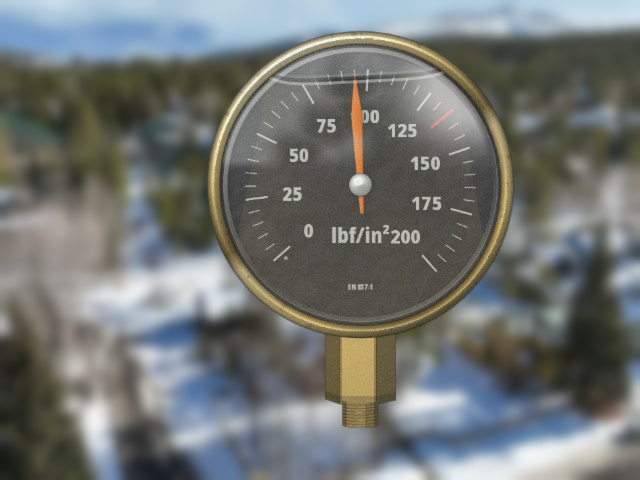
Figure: value=95 unit=psi
